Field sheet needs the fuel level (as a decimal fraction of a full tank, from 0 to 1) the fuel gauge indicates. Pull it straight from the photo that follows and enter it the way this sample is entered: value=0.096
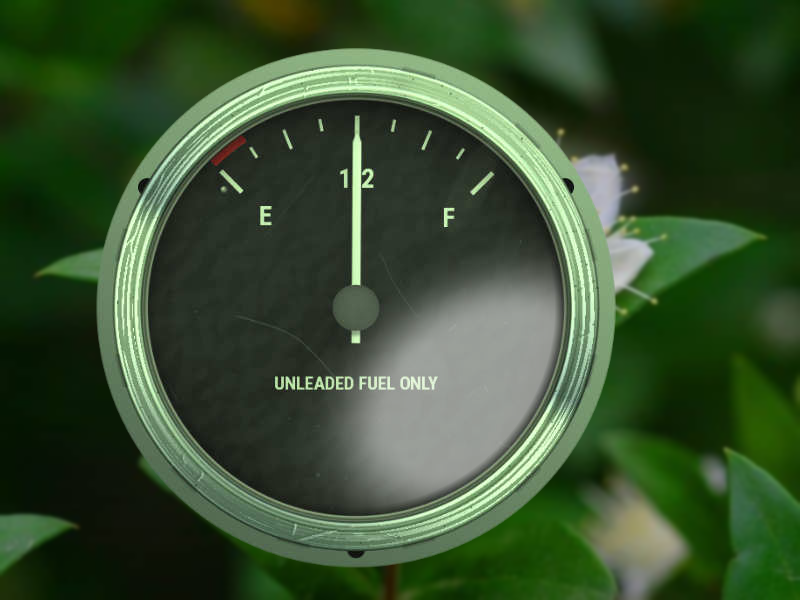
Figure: value=0.5
